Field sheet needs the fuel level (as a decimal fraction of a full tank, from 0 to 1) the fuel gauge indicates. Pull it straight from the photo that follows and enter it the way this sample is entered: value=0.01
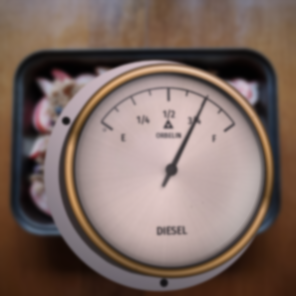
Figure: value=0.75
